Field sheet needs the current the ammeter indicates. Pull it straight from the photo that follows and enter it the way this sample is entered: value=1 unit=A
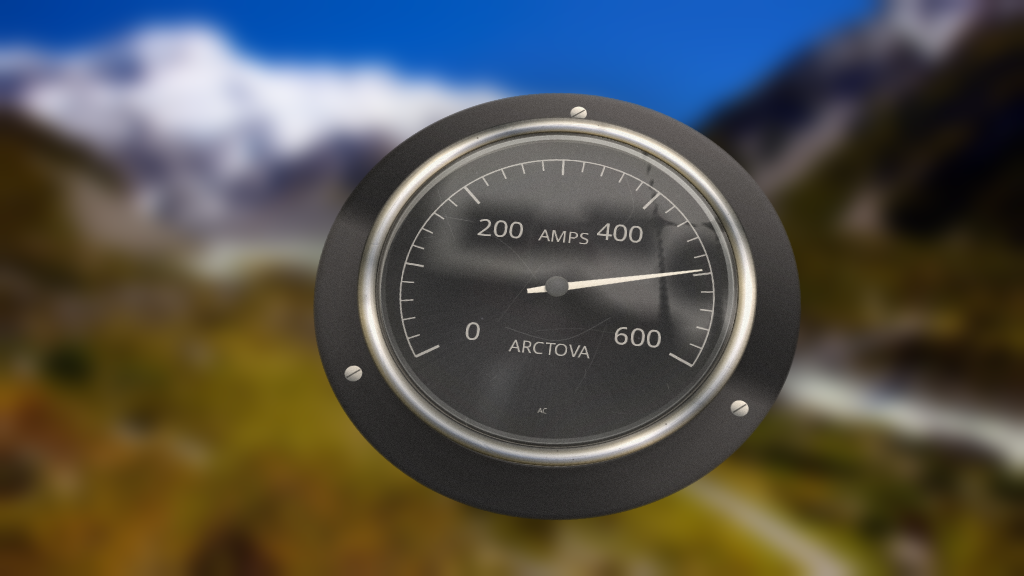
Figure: value=500 unit=A
